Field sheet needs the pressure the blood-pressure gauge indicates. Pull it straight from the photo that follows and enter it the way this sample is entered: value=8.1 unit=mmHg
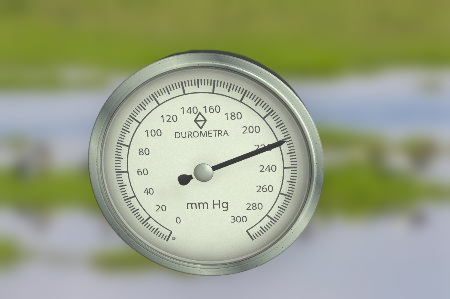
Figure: value=220 unit=mmHg
